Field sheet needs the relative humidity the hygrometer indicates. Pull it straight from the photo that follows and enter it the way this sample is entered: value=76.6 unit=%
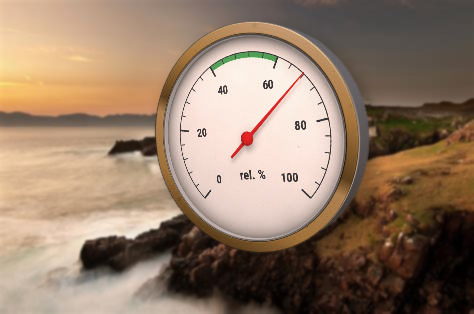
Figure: value=68 unit=%
